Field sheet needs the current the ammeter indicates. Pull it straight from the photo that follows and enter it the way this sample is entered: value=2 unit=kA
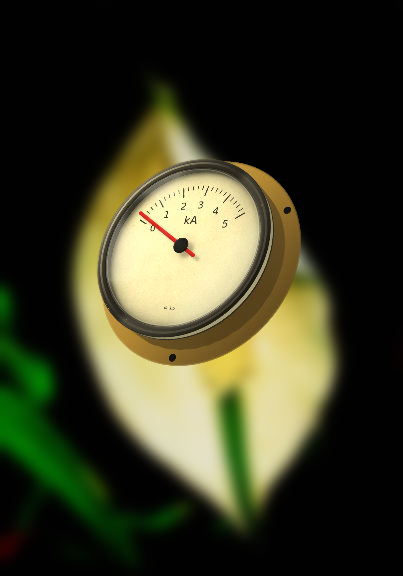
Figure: value=0.2 unit=kA
